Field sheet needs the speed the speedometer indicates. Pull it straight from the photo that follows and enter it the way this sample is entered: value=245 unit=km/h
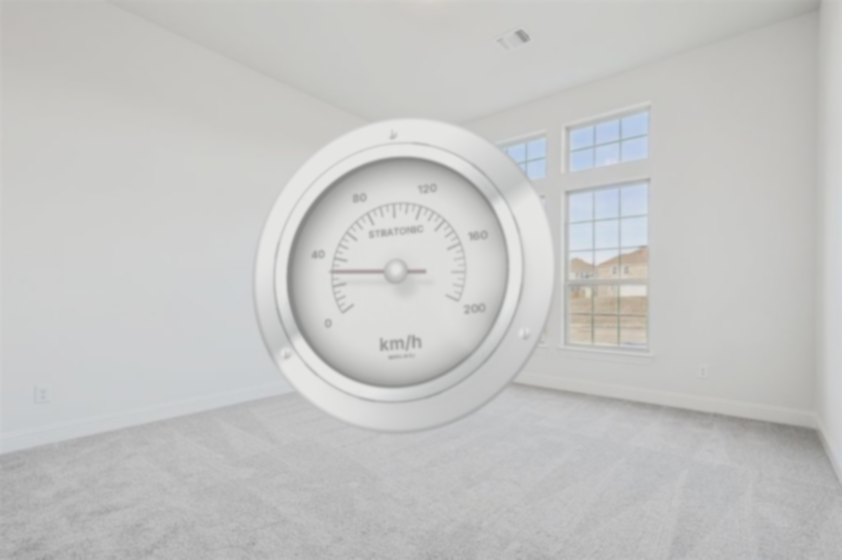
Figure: value=30 unit=km/h
